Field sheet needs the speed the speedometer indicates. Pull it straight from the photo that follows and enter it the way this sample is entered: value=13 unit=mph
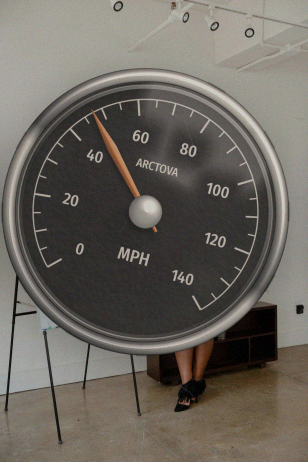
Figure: value=47.5 unit=mph
